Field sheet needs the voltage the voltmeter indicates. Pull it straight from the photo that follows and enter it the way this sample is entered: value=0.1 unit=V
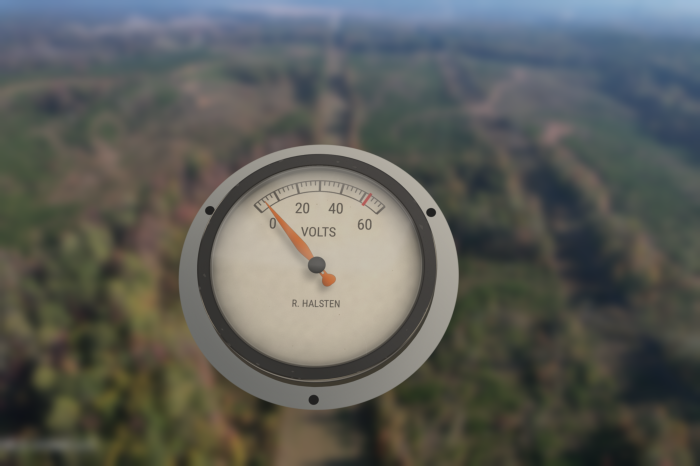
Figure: value=4 unit=V
